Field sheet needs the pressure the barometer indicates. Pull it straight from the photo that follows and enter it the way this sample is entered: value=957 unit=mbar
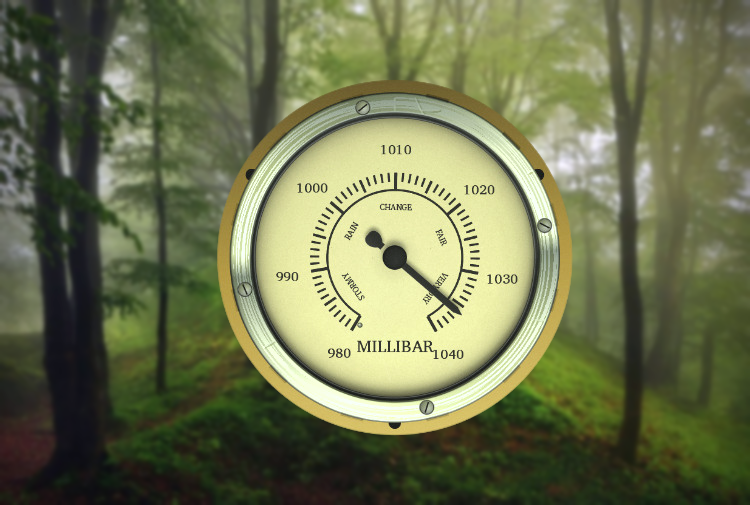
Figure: value=1036 unit=mbar
